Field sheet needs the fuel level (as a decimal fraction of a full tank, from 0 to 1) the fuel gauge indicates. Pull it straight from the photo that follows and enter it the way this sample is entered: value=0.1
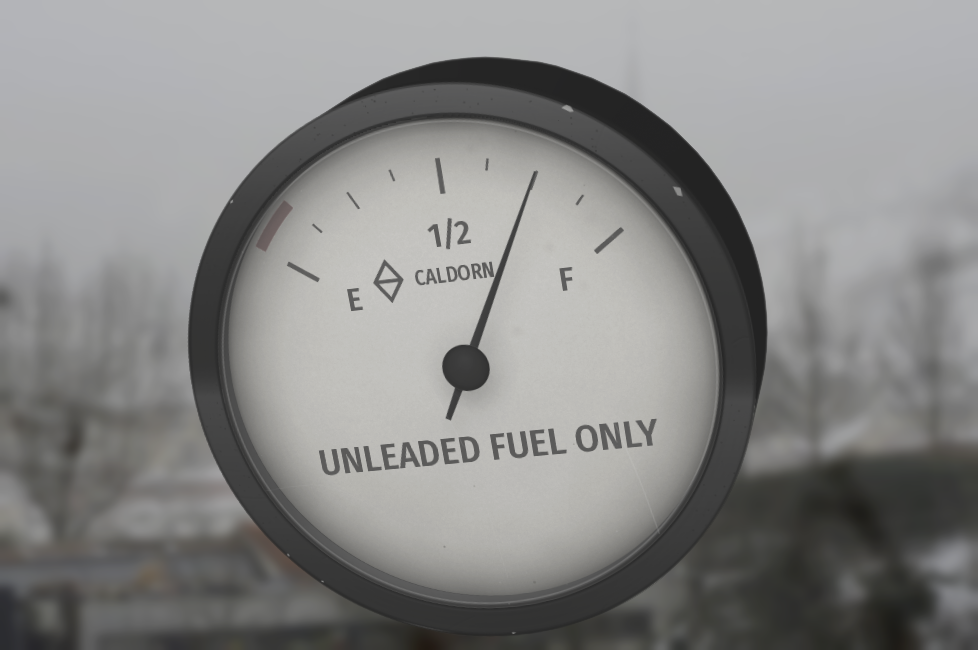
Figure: value=0.75
